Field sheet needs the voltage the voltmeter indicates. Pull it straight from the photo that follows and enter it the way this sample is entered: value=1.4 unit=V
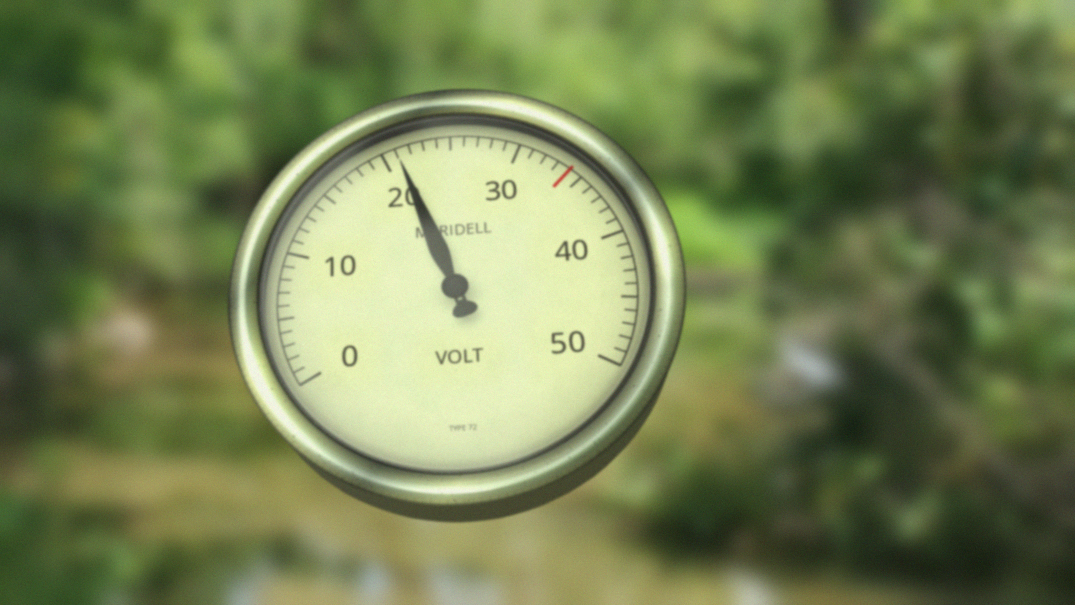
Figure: value=21 unit=V
